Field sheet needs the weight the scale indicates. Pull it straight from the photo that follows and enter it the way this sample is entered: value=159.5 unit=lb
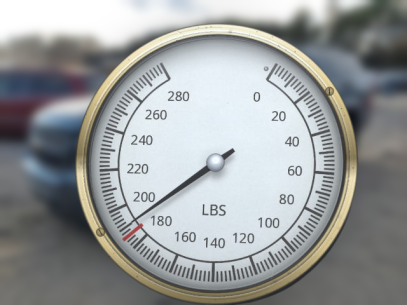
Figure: value=190 unit=lb
